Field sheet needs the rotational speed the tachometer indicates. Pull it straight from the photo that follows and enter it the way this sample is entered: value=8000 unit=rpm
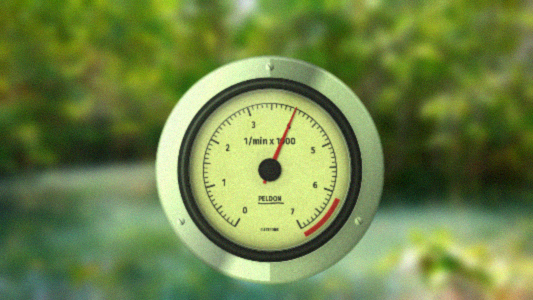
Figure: value=4000 unit=rpm
